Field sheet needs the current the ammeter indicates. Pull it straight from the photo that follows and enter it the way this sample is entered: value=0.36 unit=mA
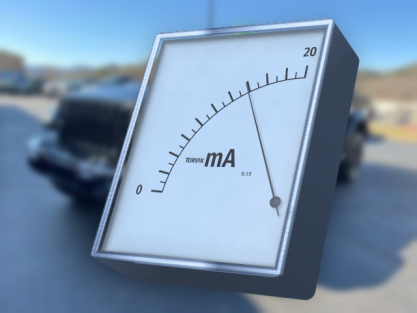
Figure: value=14 unit=mA
